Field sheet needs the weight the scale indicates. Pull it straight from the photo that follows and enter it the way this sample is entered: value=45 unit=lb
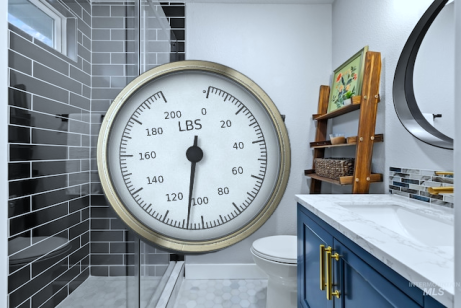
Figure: value=108 unit=lb
